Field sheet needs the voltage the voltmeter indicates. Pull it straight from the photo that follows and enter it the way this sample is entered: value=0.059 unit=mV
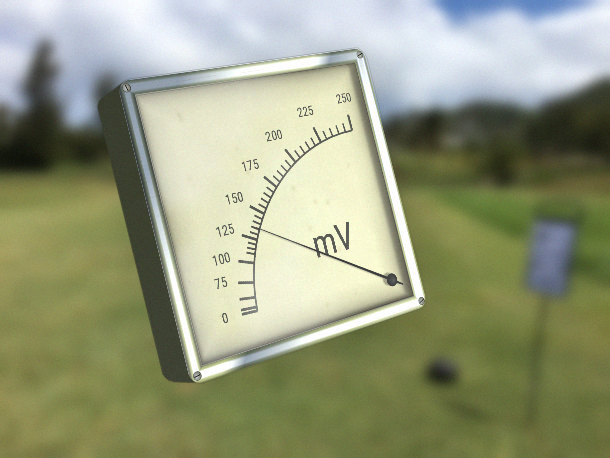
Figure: value=135 unit=mV
